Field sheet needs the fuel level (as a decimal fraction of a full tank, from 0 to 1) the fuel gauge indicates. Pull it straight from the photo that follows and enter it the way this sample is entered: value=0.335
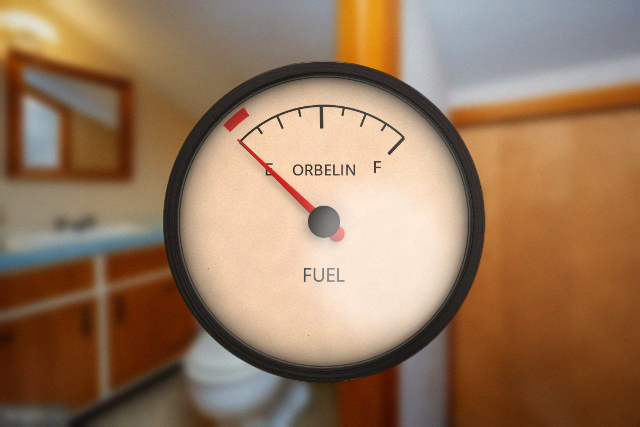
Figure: value=0
